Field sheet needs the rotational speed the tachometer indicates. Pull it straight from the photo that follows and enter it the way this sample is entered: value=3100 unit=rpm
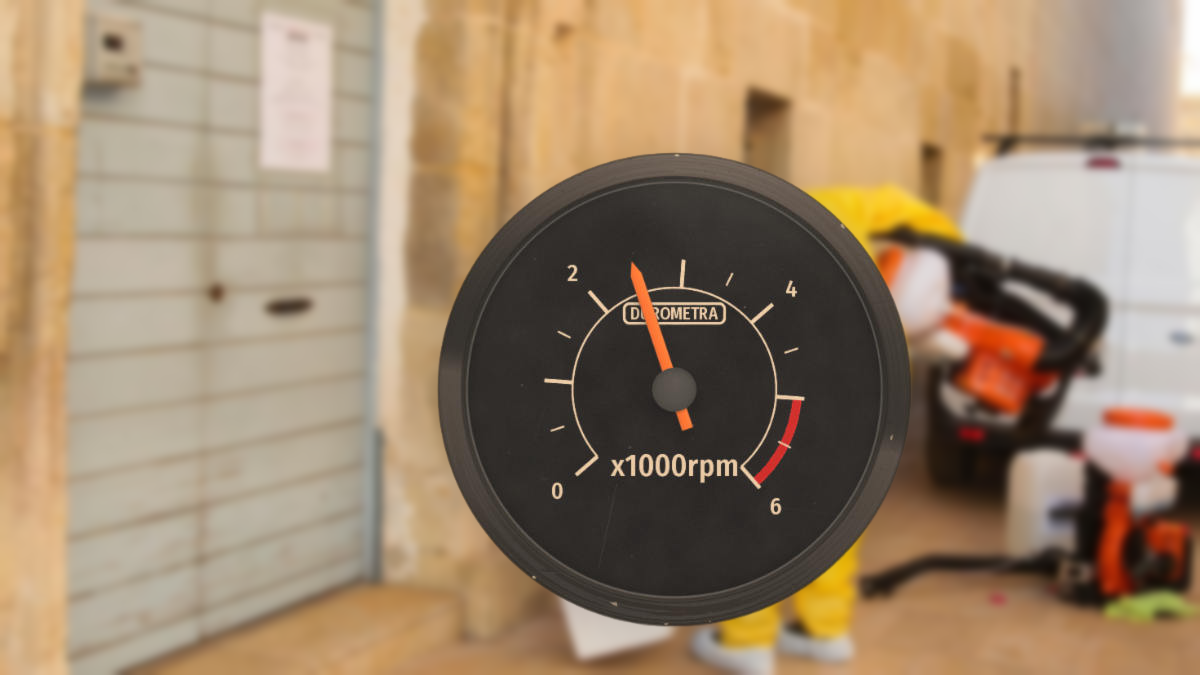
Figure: value=2500 unit=rpm
